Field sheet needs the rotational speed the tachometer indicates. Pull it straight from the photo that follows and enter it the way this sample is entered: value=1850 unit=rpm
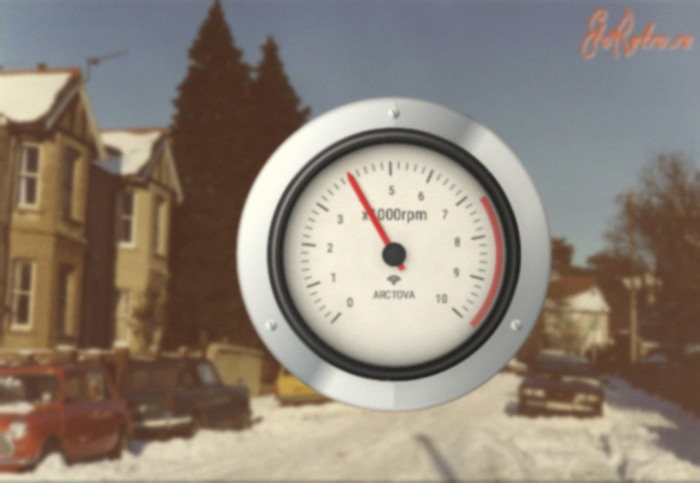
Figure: value=4000 unit=rpm
